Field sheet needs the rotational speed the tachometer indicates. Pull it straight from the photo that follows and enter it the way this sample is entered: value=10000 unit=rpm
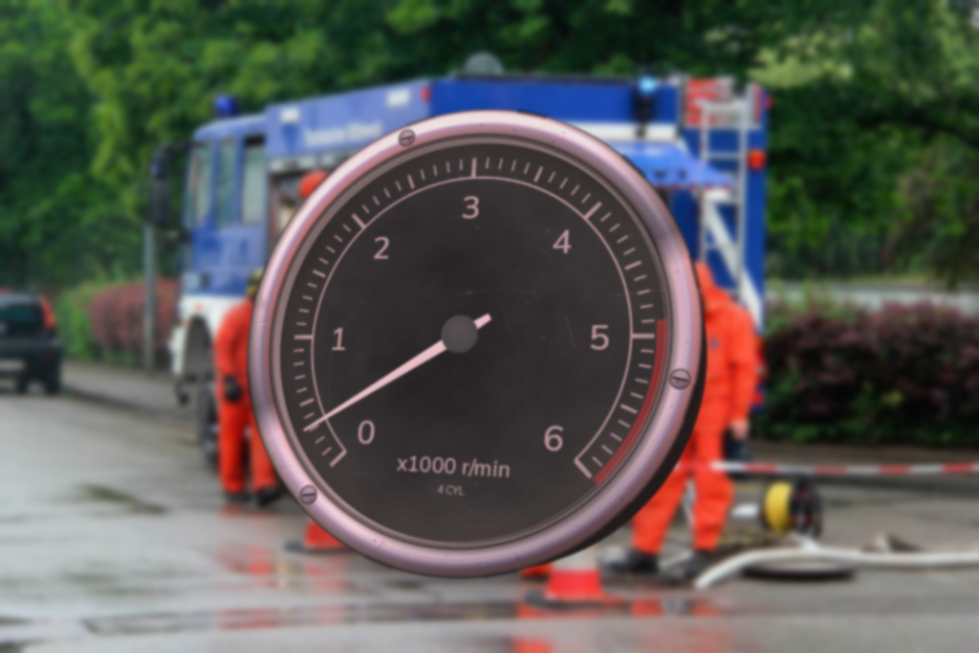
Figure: value=300 unit=rpm
